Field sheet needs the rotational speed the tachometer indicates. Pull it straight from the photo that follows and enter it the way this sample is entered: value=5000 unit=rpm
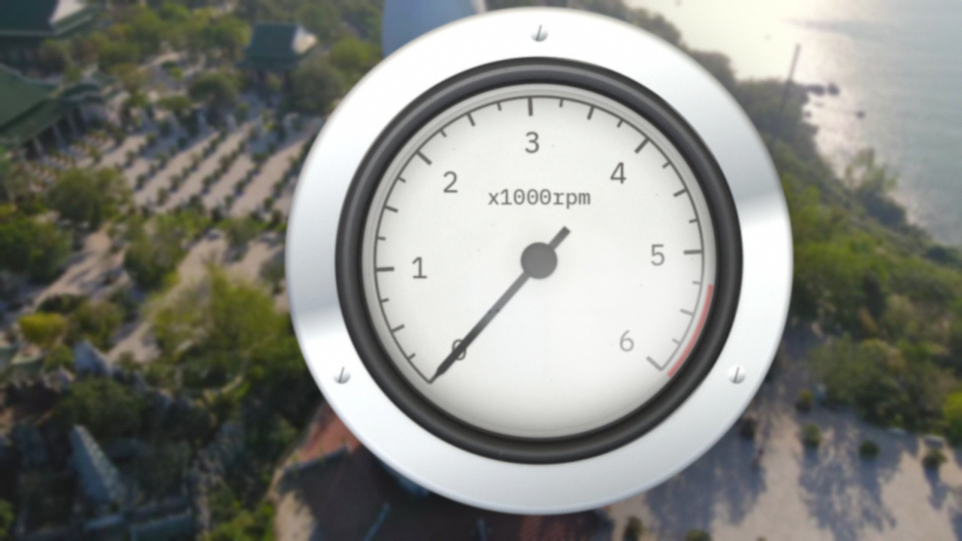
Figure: value=0 unit=rpm
